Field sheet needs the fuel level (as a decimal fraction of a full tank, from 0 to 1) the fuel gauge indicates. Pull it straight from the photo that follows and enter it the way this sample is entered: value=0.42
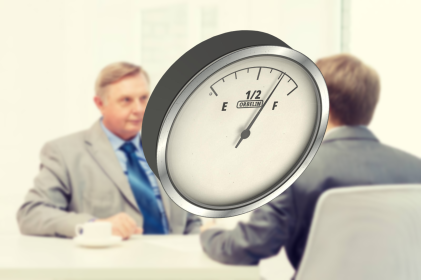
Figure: value=0.75
